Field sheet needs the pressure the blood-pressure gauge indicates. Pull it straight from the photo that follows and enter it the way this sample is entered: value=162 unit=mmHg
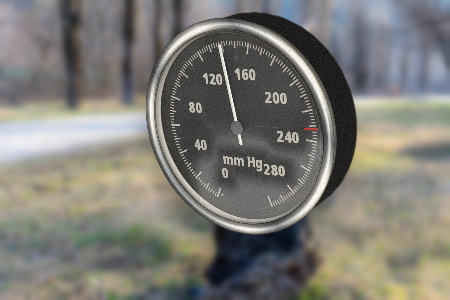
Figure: value=140 unit=mmHg
